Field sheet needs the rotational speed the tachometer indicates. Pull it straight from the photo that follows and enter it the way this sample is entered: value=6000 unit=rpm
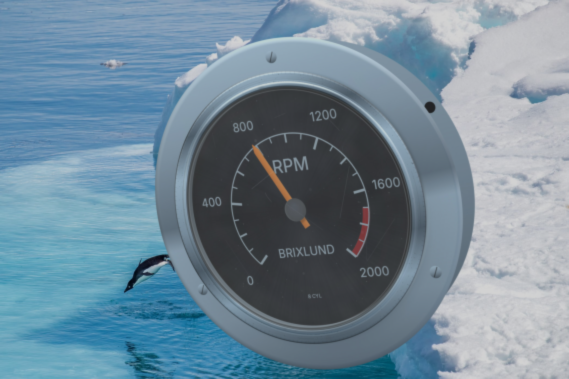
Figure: value=800 unit=rpm
